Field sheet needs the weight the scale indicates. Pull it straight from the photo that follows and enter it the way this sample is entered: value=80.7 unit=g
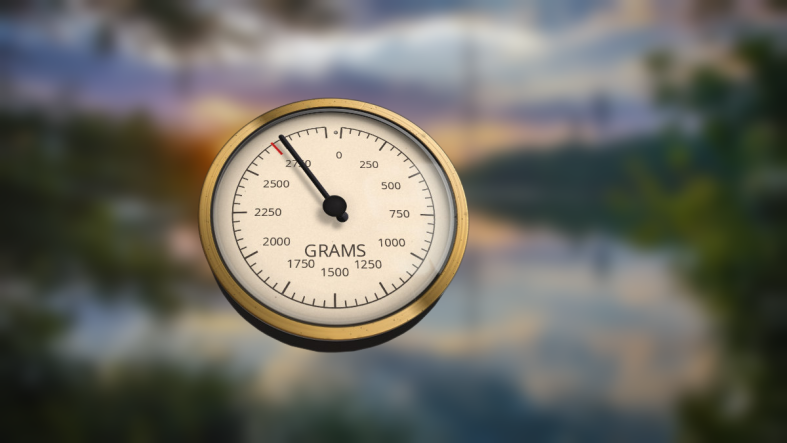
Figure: value=2750 unit=g
